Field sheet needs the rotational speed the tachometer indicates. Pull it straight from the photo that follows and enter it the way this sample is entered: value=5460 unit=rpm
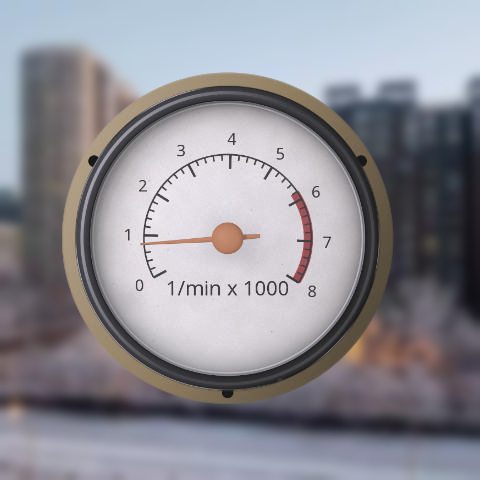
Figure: value=800 unit=rpm
